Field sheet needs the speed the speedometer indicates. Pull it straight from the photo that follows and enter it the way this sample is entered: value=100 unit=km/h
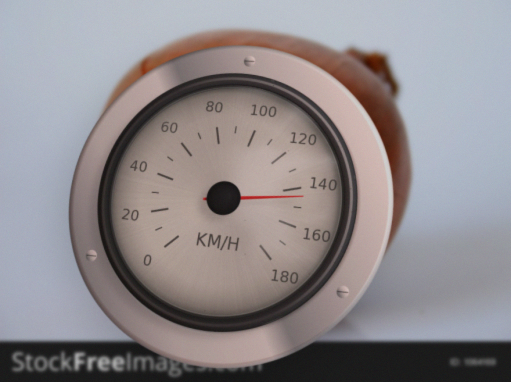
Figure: value=145 unit=km/h
